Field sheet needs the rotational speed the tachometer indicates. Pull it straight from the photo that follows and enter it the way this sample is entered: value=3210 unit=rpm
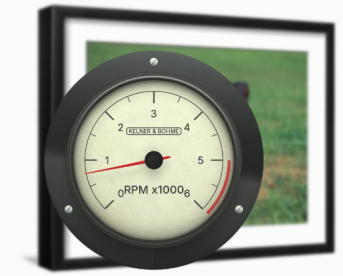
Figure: value=750 unit=rpm
